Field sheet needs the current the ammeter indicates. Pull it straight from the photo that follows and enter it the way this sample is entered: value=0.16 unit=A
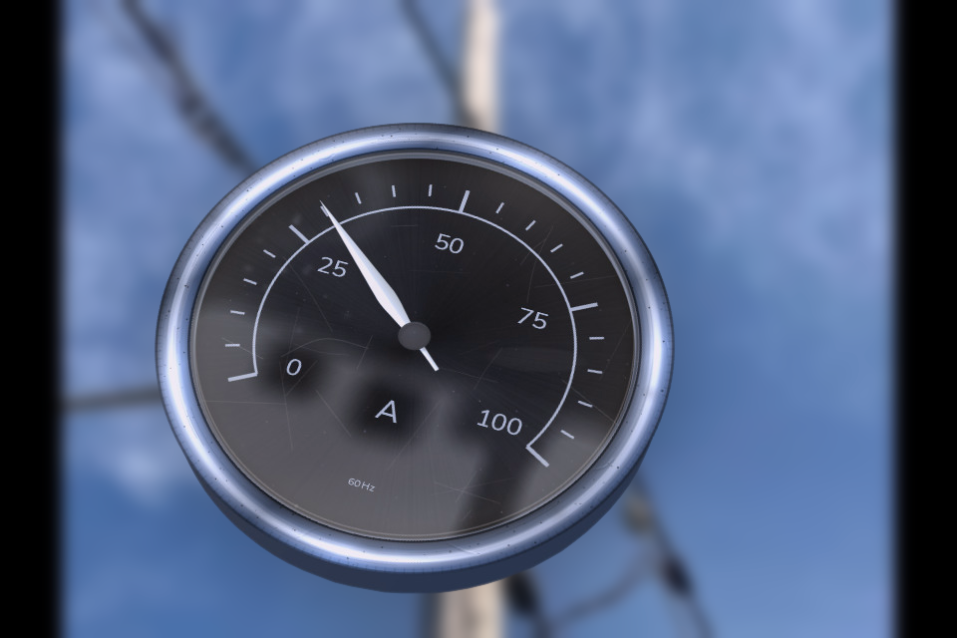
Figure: value=30 unit=A
